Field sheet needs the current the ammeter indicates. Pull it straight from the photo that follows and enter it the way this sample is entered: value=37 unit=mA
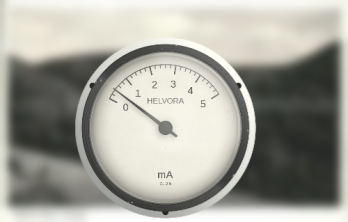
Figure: value=0.4 unit=mA
